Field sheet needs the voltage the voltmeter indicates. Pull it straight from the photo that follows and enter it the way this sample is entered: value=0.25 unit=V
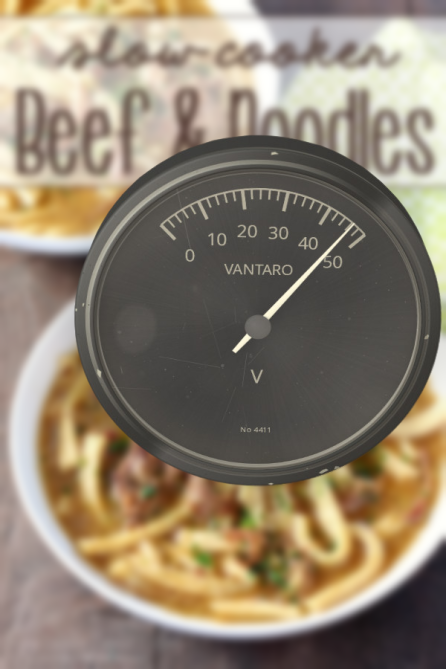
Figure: value=46 unit=V
